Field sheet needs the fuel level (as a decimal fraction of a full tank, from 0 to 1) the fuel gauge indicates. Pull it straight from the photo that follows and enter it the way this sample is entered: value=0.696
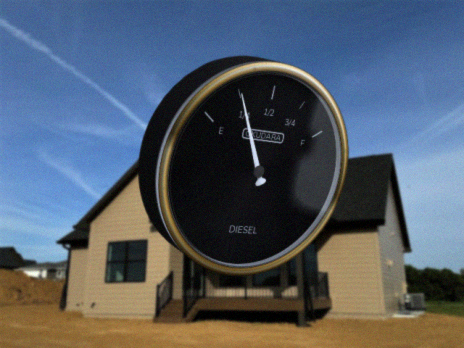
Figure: value=0.25
